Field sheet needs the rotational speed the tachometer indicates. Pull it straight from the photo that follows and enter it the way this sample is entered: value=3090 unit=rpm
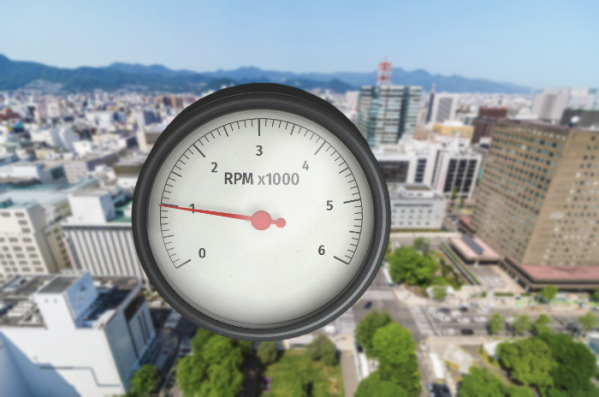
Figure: value=1000 unit=rpm
